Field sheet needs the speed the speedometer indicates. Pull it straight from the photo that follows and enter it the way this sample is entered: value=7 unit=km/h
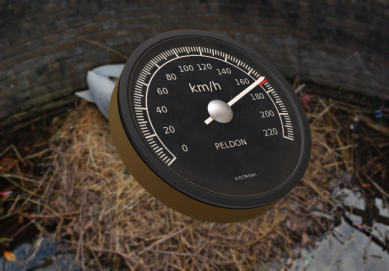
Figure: value=170 unit=km/h
